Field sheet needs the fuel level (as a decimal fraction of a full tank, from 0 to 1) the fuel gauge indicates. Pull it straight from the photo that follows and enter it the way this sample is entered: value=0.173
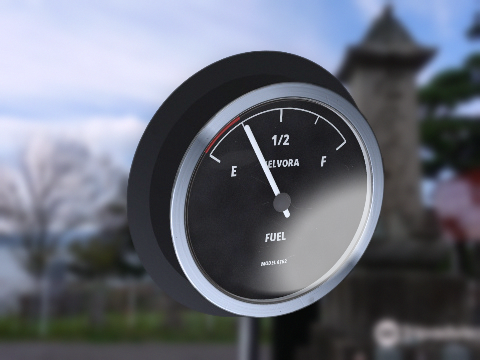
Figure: value=0.25
